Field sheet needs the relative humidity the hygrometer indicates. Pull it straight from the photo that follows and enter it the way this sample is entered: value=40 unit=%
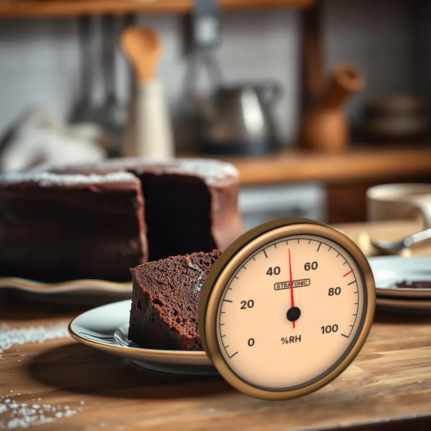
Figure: value=48 unit=%
